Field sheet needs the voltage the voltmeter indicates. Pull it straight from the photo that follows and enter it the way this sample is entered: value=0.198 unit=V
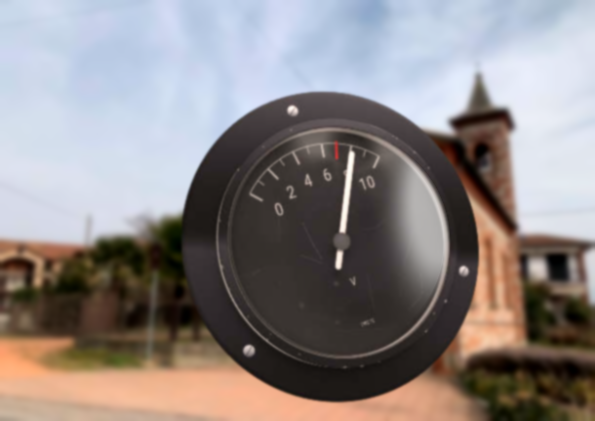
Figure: value=8 unit=V
